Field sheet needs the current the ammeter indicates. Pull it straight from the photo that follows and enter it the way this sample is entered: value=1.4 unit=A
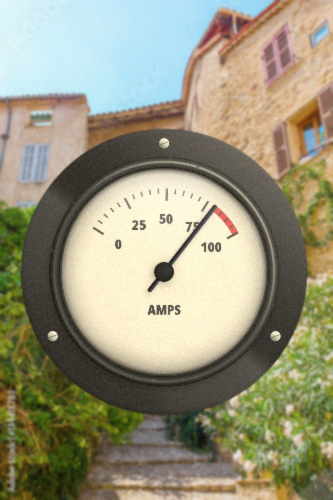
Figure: value=80 unit=A
